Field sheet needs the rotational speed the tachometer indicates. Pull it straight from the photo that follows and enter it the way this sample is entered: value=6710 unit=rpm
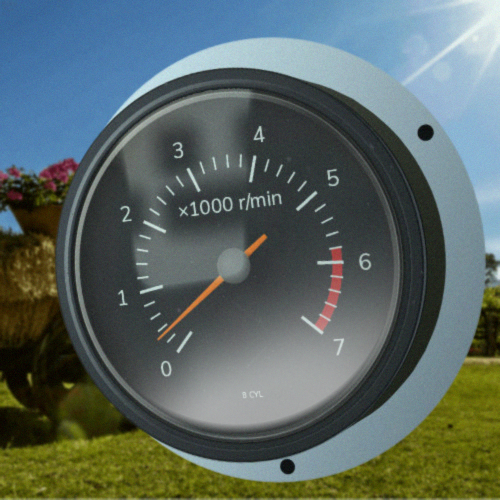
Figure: value=300 unit=rpm
